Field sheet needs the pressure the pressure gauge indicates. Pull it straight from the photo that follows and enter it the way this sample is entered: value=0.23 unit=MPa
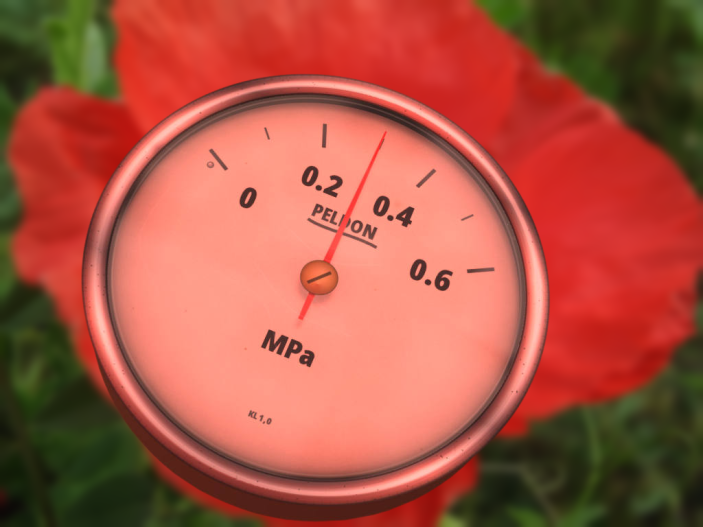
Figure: value=0.3 unit=MPa
